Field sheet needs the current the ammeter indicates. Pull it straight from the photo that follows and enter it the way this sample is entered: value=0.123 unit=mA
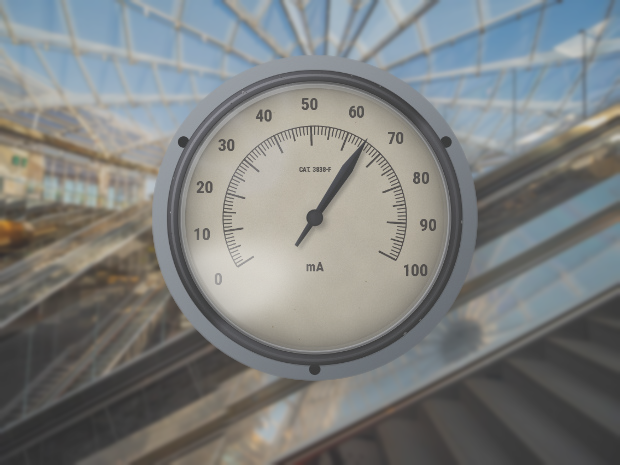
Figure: value=65 unit=mA
